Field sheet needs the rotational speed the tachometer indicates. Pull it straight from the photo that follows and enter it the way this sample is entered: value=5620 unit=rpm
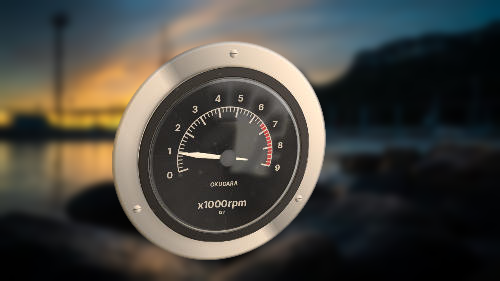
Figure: value=1000 unit=rpm
